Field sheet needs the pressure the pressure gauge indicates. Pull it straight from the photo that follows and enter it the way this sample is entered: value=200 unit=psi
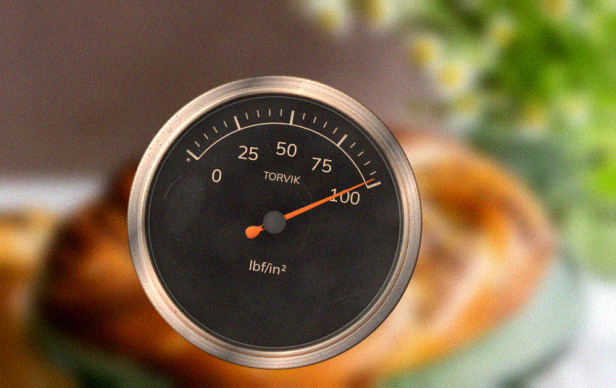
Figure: value=97.5 unit=psi
